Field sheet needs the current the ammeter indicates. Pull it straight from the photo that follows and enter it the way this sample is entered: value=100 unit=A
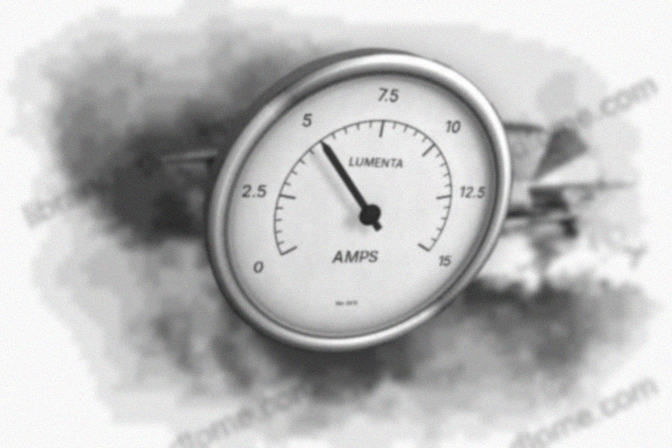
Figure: value=5 unit=A
